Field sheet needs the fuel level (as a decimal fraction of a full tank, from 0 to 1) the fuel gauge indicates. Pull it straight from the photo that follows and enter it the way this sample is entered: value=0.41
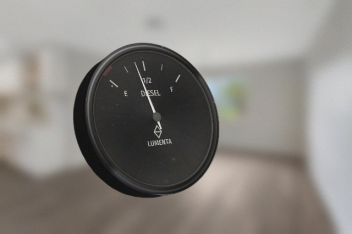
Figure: value=0.375
